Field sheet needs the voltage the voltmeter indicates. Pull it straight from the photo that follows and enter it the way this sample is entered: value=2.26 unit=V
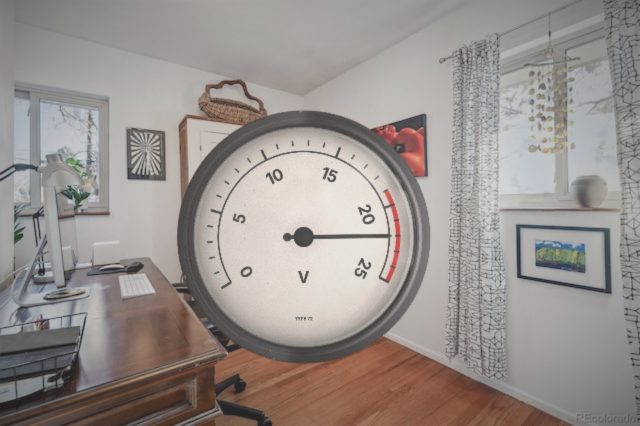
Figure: value=22 unit=V
